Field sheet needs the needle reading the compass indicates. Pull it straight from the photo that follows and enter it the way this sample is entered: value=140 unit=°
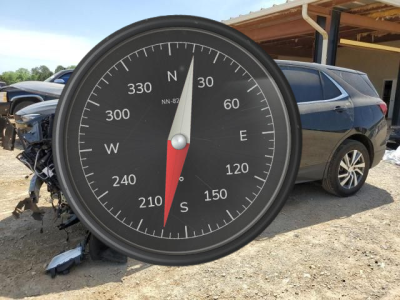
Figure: value=195 unit=°
